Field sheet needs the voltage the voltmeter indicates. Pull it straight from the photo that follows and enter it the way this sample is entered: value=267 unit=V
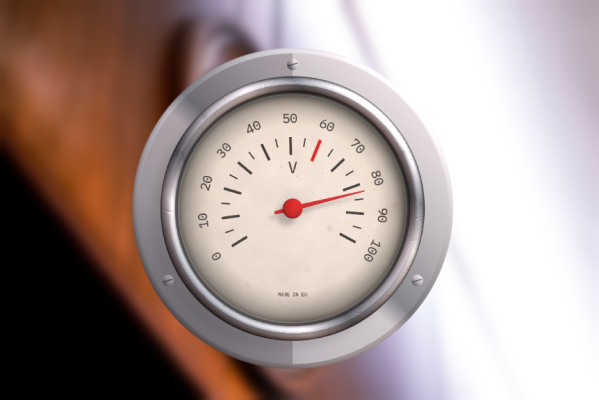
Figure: value=82.5 unit=V
